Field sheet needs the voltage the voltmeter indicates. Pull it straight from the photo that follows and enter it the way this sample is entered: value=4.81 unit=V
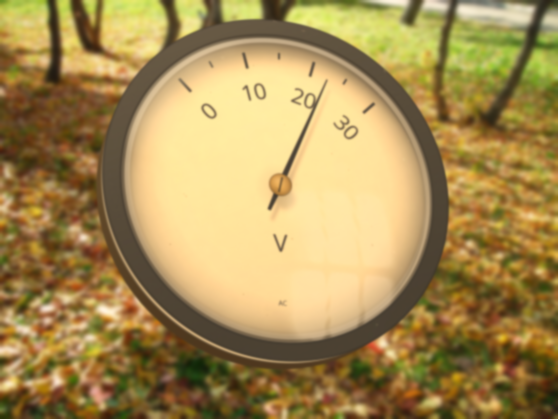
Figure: value=22.5 unit=V
